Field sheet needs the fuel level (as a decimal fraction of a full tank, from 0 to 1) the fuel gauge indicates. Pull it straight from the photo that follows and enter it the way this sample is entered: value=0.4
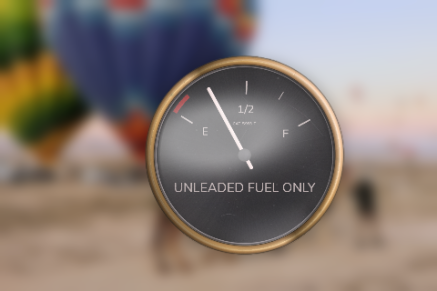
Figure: value=0.25
